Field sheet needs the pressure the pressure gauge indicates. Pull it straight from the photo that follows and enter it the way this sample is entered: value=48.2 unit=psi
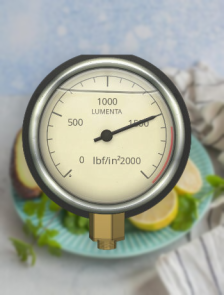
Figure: value=1500 unit=psi
